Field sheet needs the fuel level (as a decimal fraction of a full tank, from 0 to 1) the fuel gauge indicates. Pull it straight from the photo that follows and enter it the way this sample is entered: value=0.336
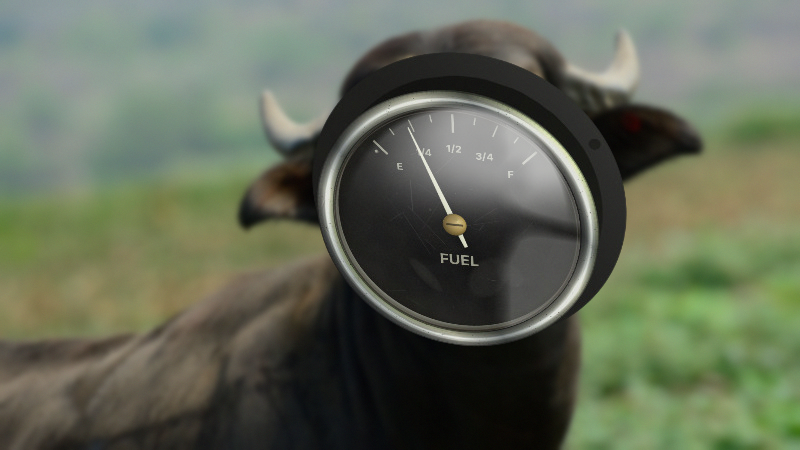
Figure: value=0.25
